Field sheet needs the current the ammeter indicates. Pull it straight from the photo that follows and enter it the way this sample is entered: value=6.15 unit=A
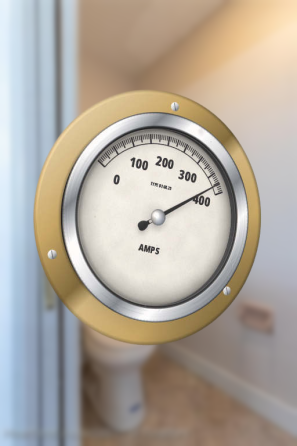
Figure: value=375 unit=A
